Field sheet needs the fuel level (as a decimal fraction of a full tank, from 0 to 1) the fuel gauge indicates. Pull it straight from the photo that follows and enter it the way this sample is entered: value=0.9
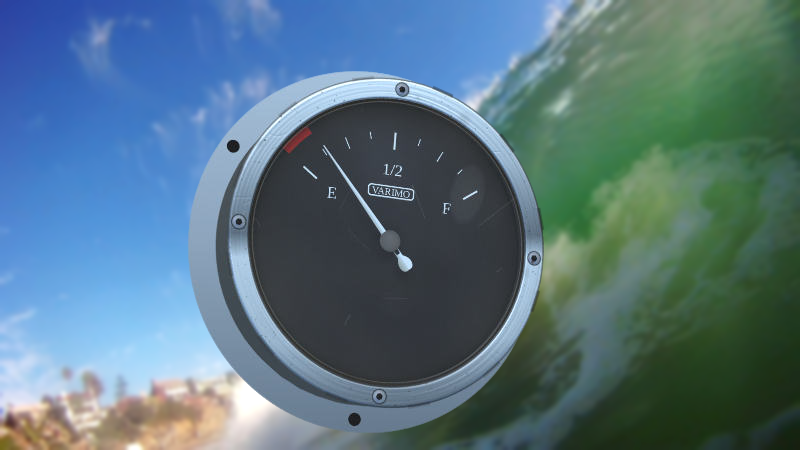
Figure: value=0.125
